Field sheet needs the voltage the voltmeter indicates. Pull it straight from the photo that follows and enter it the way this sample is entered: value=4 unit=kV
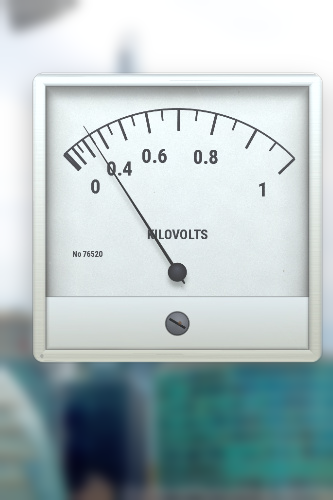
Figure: value=0.35 unit=kV
